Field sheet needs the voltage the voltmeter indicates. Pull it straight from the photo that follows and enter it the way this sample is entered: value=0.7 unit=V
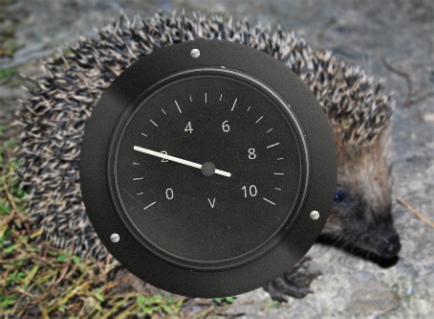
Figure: value=2 unit=V
